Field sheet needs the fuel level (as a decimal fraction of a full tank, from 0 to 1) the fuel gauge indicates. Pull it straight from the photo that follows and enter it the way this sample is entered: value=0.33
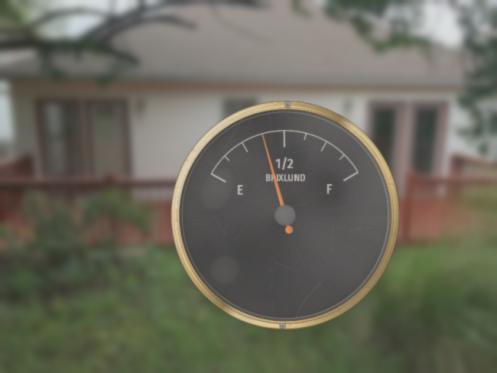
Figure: value=0.375
